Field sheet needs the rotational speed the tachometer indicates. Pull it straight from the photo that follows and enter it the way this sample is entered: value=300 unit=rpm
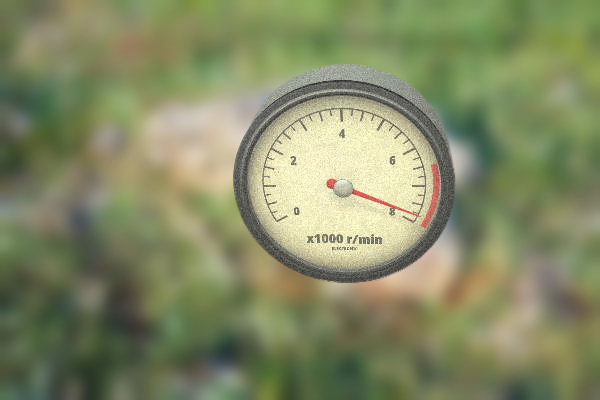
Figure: value=7750 unit=rpm
